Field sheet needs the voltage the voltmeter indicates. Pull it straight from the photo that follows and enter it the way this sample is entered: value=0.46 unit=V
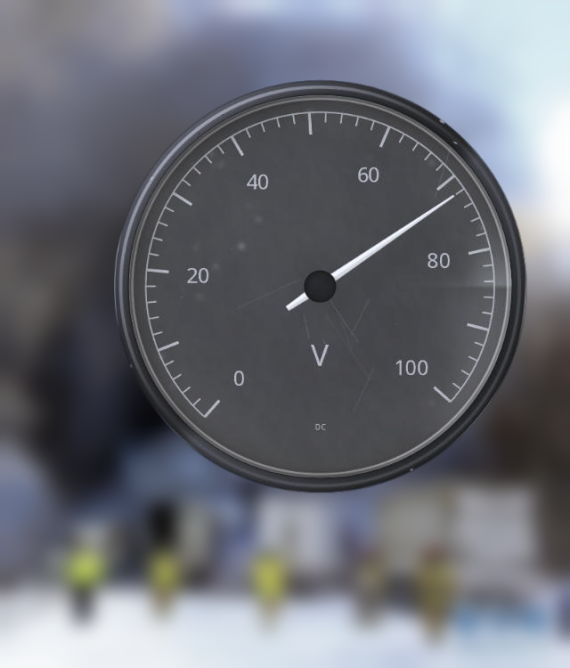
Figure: value=72 unit=V
